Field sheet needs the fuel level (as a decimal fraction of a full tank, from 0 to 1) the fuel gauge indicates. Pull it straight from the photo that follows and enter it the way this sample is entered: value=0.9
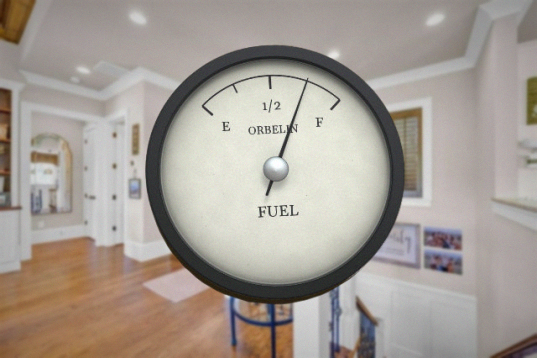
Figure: value=0.75
